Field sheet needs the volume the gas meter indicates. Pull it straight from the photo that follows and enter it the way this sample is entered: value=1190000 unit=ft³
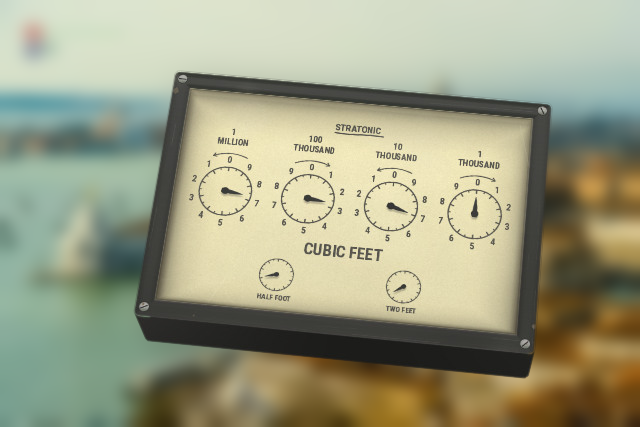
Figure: value=727000 unit=ft³
